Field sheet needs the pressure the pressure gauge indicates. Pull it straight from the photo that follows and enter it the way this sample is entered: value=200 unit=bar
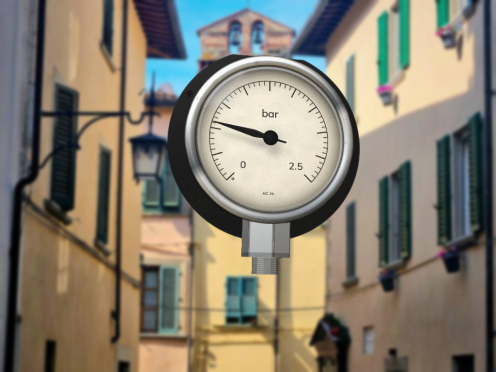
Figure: value=0.55 unit=bar
